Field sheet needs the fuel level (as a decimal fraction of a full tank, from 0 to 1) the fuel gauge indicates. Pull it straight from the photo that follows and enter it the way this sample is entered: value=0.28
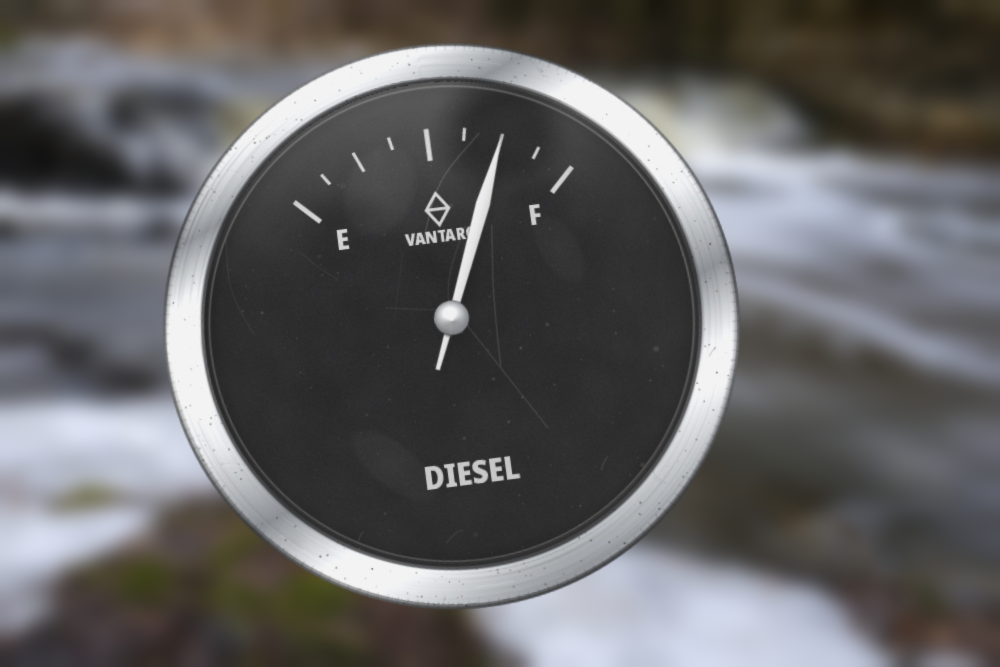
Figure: value=0.75
